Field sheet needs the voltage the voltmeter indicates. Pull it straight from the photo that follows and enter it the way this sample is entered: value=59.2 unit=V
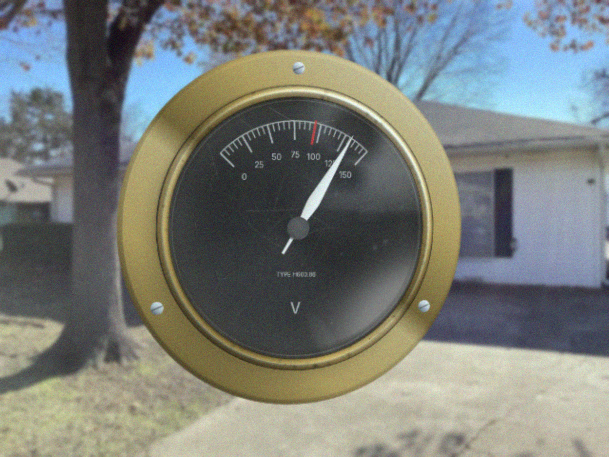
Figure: value=130 unit=V
